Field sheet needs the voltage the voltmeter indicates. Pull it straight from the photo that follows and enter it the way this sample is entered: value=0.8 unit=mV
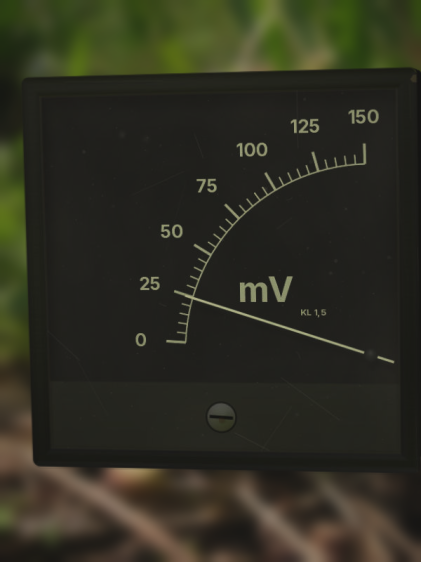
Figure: value=25 unit=mV
